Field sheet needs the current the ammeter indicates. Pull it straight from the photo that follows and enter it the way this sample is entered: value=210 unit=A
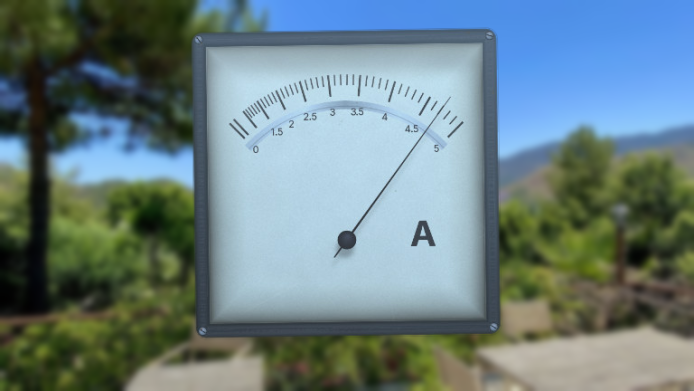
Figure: value=4.7 unit=A
